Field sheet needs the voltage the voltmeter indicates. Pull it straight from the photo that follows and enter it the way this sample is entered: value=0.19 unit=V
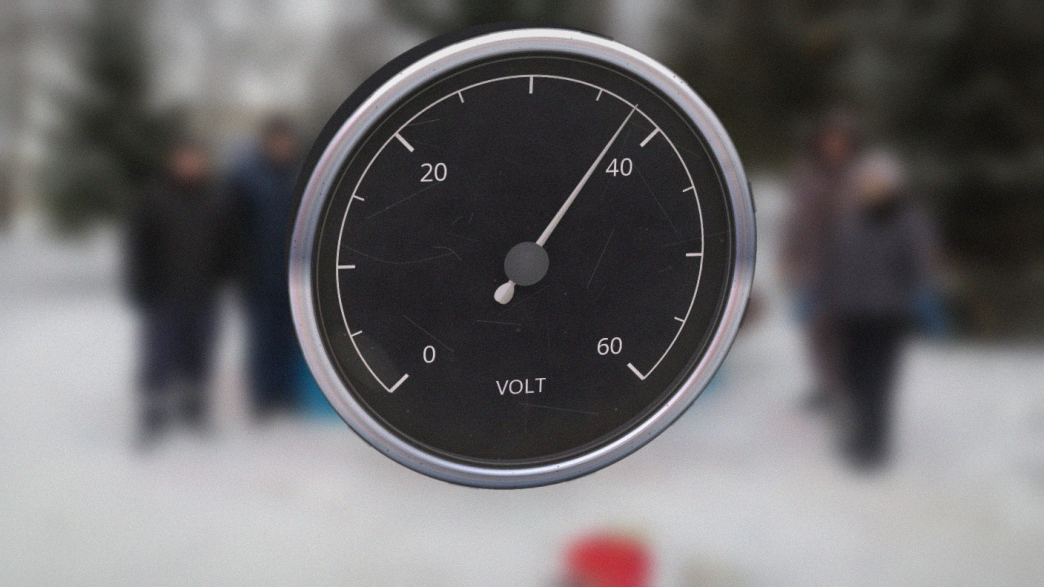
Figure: value=37.5 unit=V
